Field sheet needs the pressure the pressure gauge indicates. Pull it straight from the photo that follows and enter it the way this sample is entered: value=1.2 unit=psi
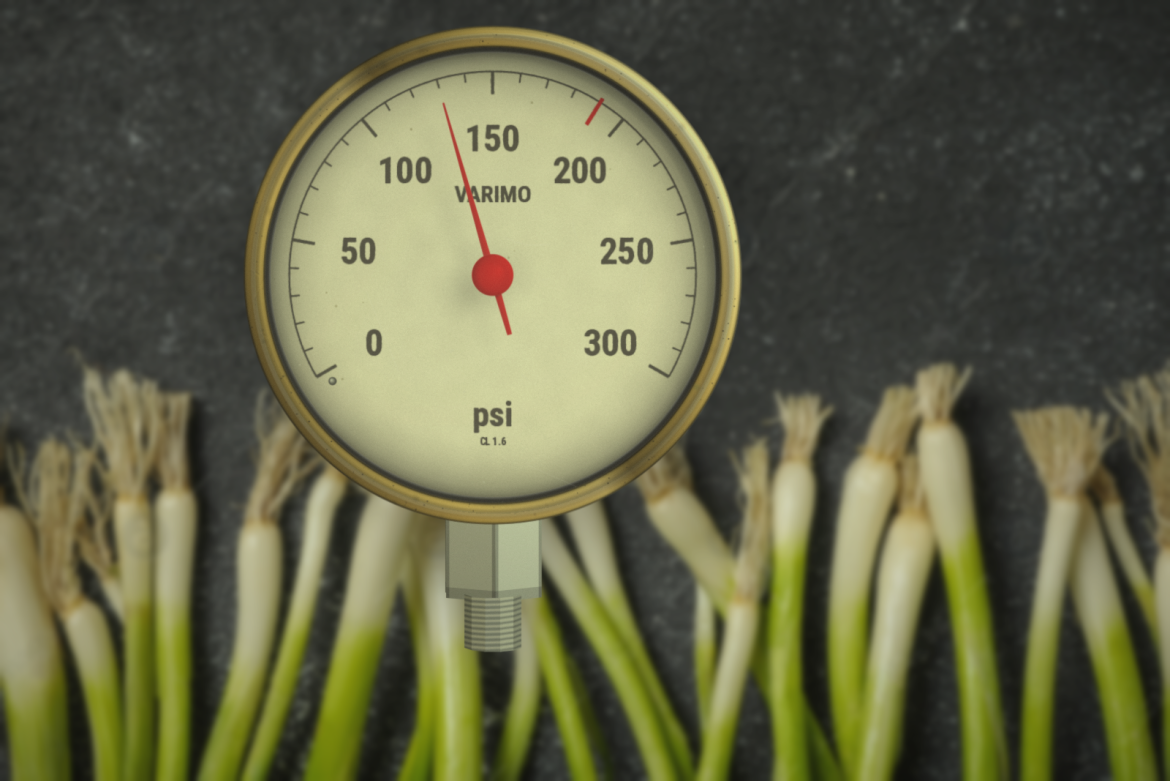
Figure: value=130 unit=psi
